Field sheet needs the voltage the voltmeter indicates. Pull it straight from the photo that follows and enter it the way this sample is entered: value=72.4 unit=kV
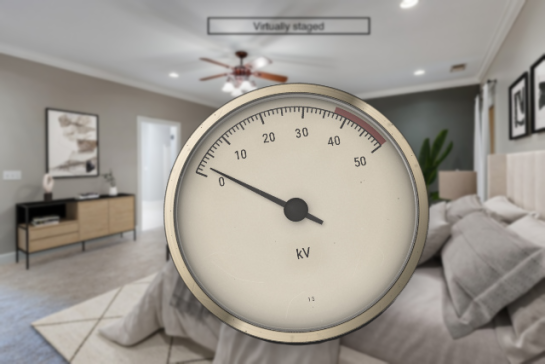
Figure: value=2 unit=kV
